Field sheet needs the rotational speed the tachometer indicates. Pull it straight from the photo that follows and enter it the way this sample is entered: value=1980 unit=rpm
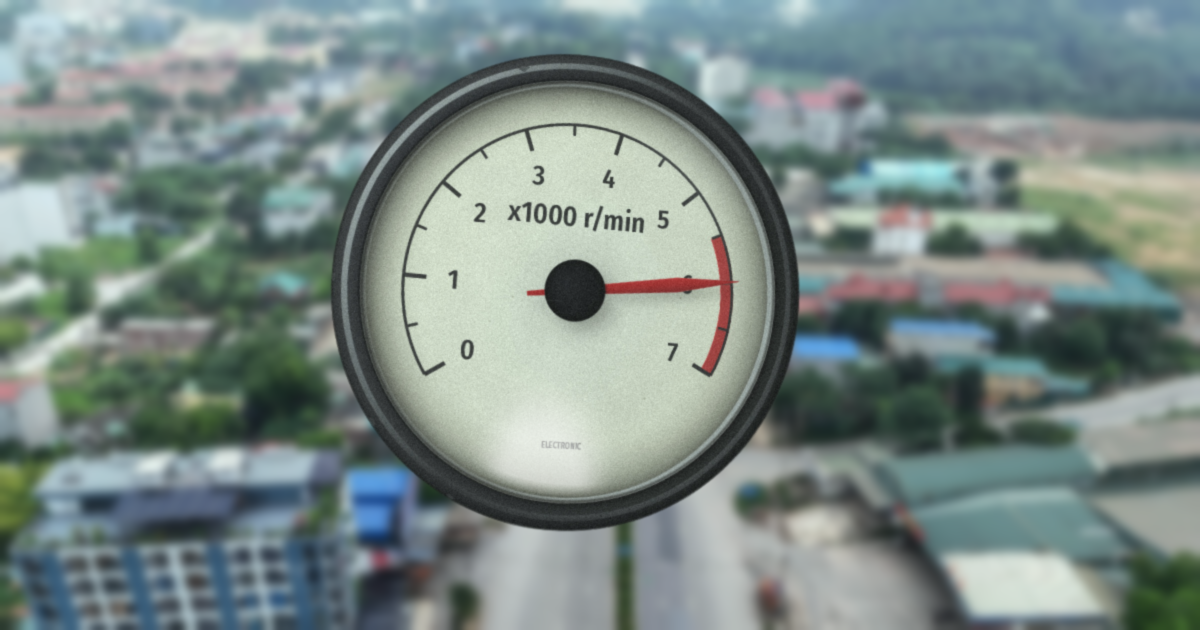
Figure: value=6000 unit=rpm
